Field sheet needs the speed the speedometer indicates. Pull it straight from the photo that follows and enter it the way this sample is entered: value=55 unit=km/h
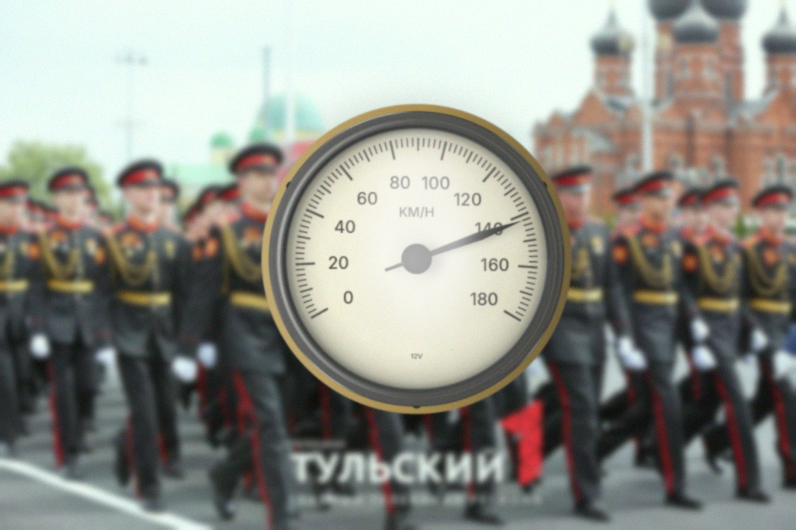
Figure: value=142 unit=km/h
